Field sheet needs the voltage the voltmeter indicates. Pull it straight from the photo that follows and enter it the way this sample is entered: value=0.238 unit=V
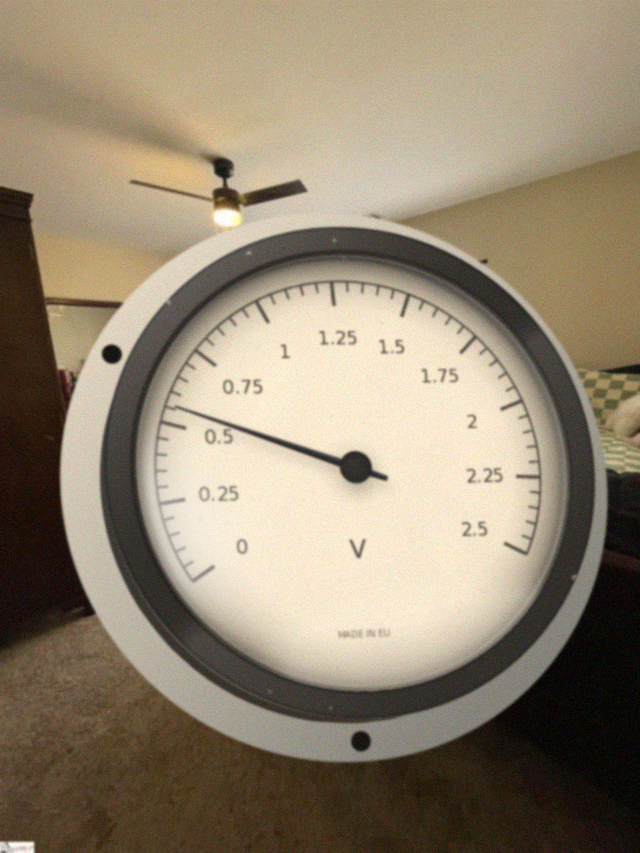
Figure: value=0.55 unit=V
